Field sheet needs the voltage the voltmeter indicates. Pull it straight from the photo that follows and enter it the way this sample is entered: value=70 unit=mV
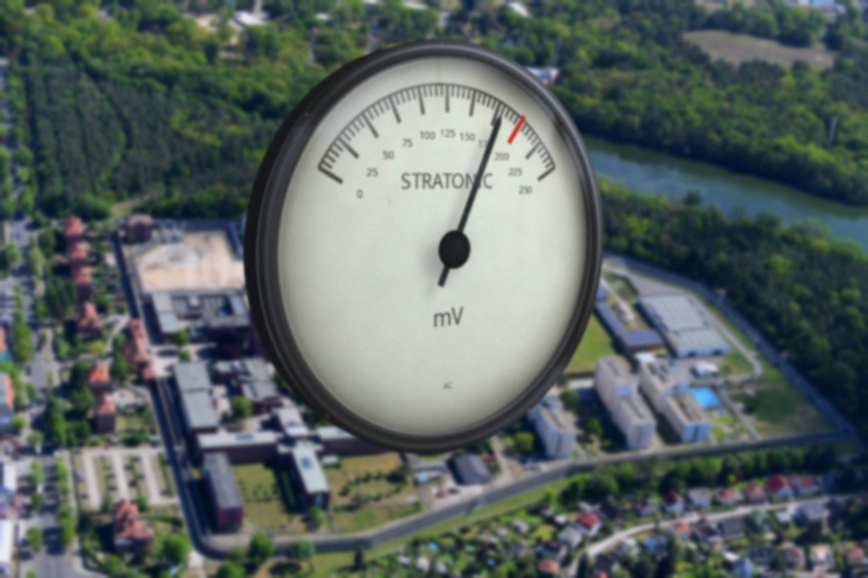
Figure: value=175 unit=mV
